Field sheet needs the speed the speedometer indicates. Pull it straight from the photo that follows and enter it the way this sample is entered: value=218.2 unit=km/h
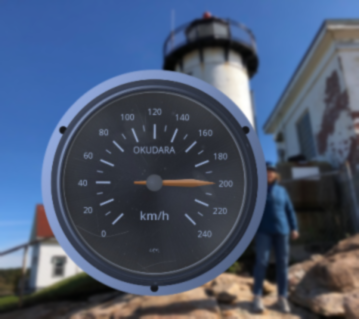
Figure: value=200 unit=km/h
